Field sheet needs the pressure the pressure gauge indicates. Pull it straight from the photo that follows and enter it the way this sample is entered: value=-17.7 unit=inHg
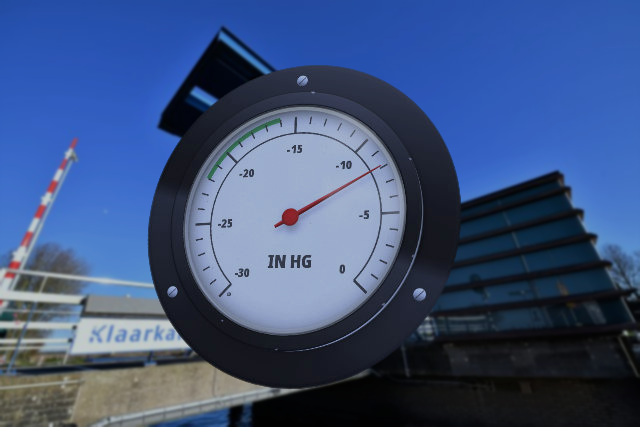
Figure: value=-8 unit=inHg
